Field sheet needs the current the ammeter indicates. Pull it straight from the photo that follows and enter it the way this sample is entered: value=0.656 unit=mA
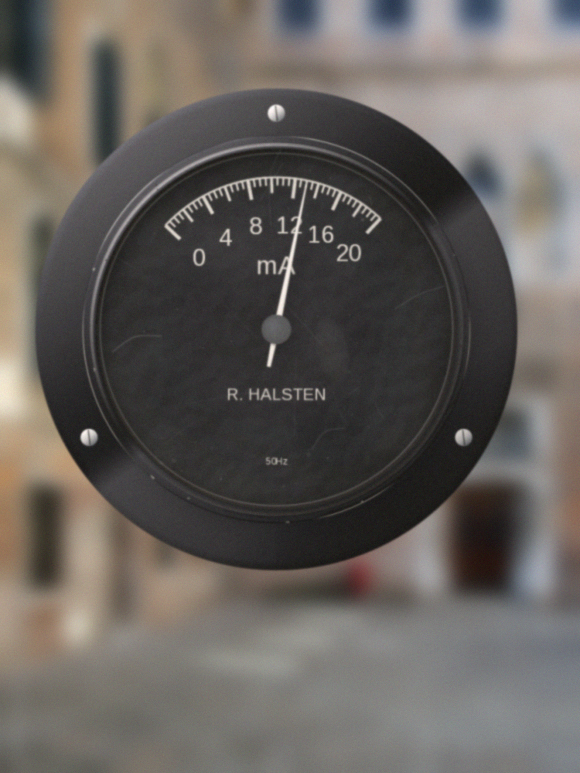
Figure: value=13 unit=mA
